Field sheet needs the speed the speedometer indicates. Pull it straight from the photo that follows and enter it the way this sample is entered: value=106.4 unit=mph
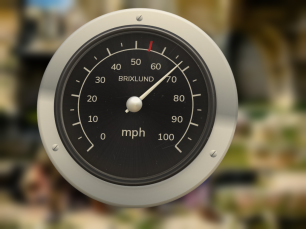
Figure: value=67.5 unit=mph
